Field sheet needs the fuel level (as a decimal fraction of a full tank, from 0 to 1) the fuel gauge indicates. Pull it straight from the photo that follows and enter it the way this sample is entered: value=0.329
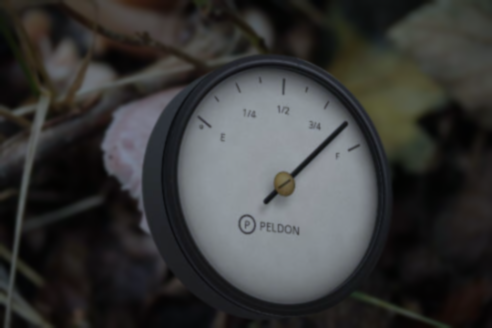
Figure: value=0.875
